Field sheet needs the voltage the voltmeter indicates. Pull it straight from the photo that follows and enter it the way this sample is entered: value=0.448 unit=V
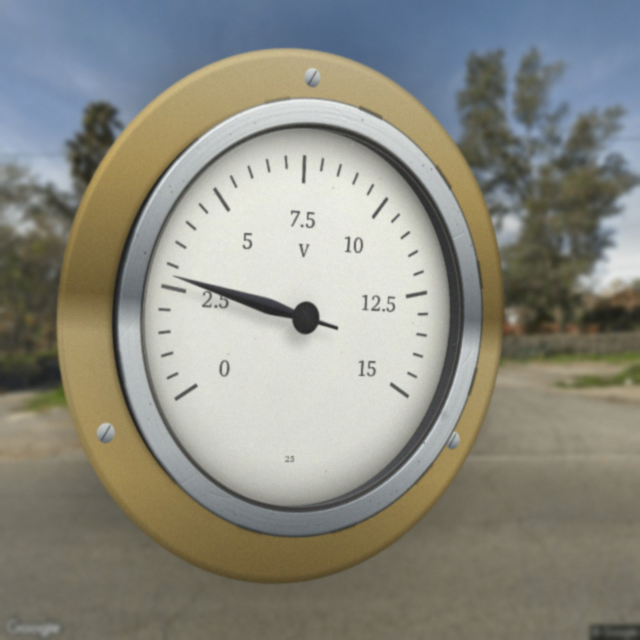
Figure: value=2.75 unit=V
